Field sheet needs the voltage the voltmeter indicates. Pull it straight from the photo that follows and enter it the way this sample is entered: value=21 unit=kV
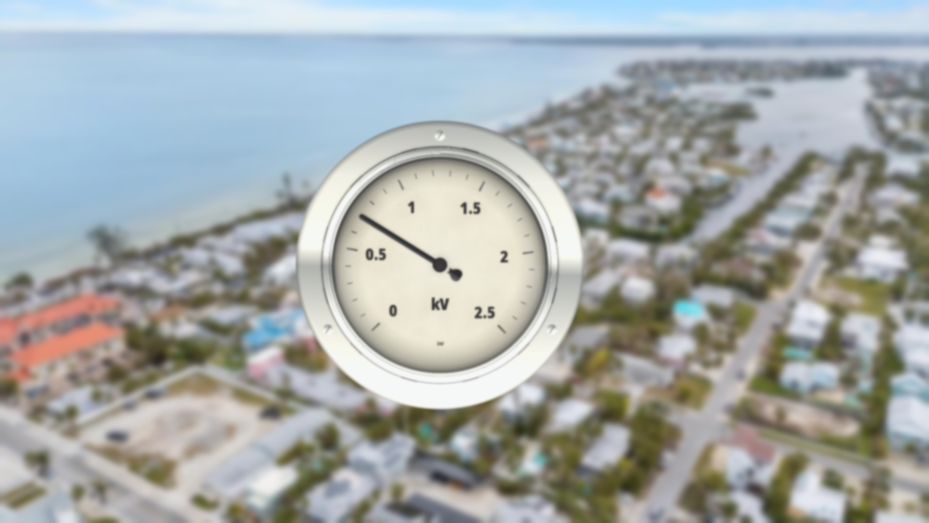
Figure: value=0.7 unit=kV
